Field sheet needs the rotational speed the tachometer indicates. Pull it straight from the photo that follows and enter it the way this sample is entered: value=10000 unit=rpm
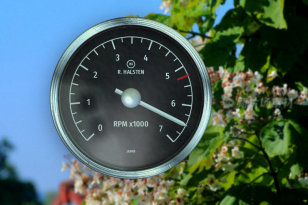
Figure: value=6500 unit=rpm
